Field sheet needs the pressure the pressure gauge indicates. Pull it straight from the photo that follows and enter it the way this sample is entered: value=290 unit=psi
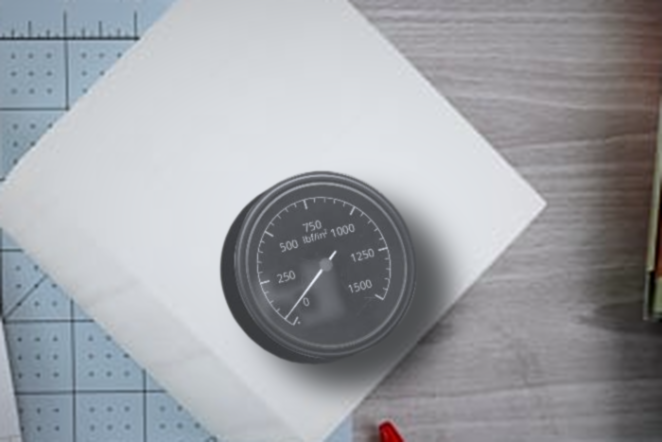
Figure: value=50 unit=psi
